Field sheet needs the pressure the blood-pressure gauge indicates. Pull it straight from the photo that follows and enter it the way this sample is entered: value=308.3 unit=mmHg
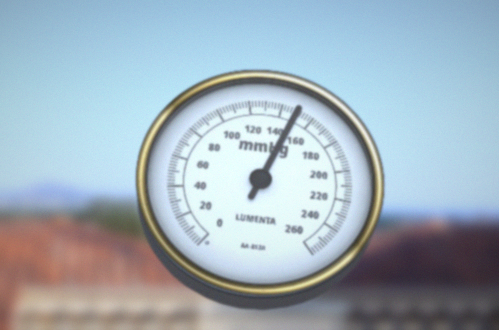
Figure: value=150 unit=mmHg
